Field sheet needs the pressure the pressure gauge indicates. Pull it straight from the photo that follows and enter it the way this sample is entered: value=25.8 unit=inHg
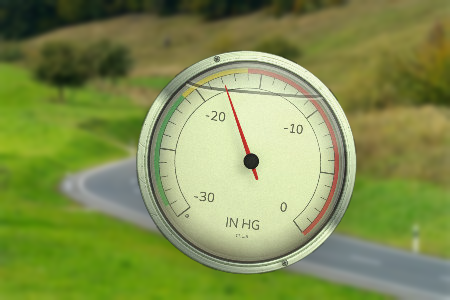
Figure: value=-18 unit=inHg
